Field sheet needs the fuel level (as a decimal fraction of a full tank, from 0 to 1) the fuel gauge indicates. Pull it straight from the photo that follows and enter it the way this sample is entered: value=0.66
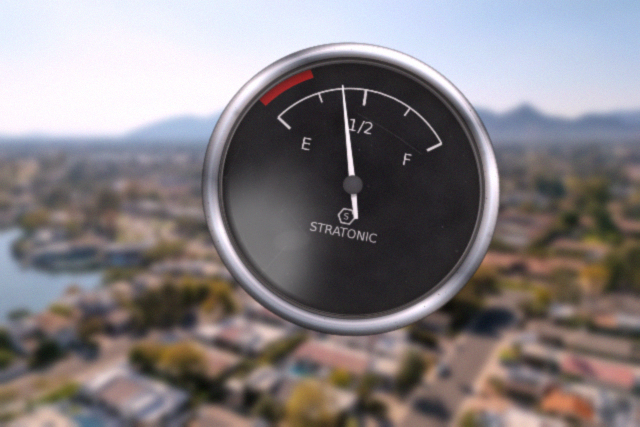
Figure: value=0.375
